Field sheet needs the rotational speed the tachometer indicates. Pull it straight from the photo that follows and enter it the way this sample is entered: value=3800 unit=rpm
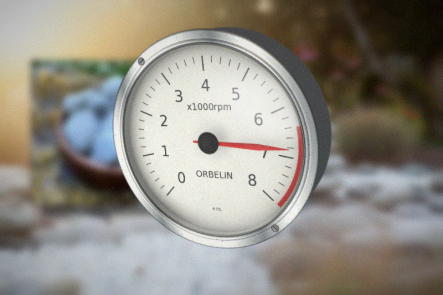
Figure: value=6800 unit=rpm
